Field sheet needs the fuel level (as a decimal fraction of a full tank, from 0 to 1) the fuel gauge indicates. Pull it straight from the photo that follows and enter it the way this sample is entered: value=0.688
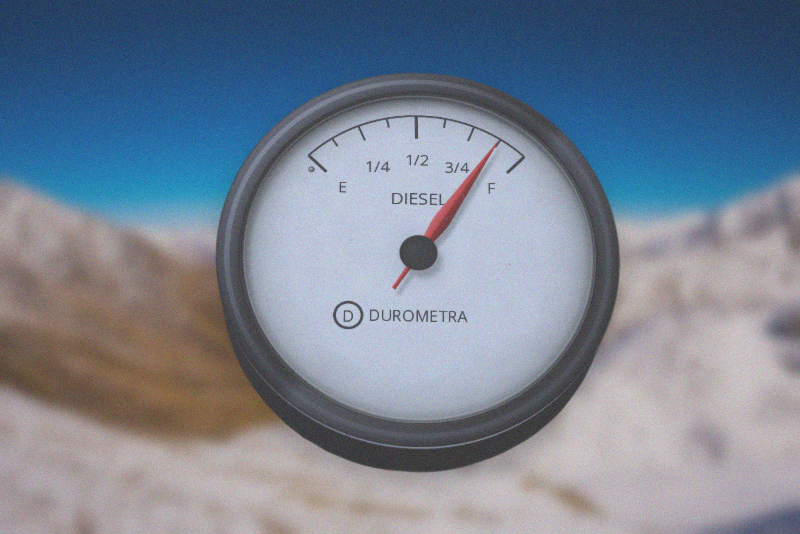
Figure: value=0.875
